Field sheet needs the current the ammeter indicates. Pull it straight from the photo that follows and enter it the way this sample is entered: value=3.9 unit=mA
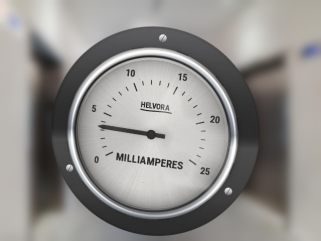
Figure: value=3.5 unit=mA
